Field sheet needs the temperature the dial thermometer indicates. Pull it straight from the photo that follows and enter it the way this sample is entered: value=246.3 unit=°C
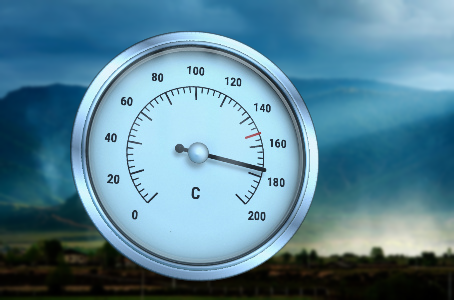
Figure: value=176 unit=°C
